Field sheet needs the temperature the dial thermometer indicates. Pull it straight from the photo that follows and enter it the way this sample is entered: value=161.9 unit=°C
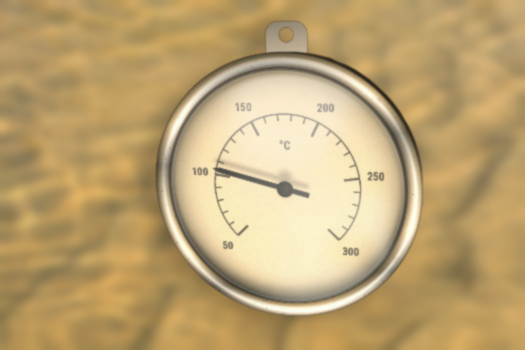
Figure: value=105 unit=°C
